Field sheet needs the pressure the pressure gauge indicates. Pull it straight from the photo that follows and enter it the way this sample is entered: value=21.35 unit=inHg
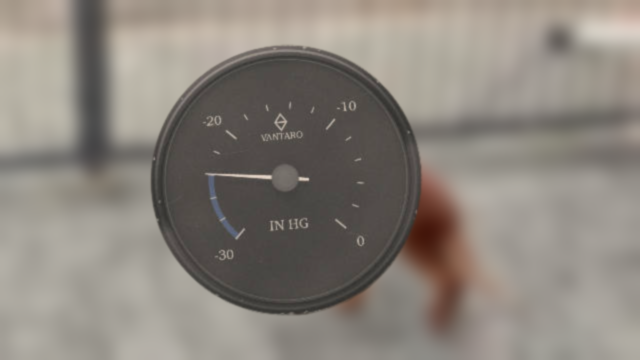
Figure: value=-24 unit=inHg
